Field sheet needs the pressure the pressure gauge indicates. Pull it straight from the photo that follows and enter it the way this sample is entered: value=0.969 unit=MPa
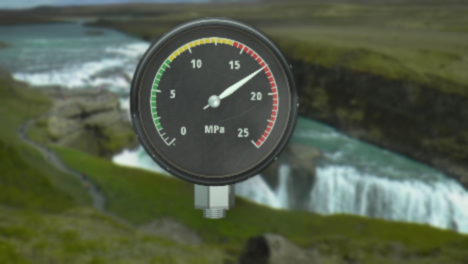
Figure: value=17.5 unit=MPa
